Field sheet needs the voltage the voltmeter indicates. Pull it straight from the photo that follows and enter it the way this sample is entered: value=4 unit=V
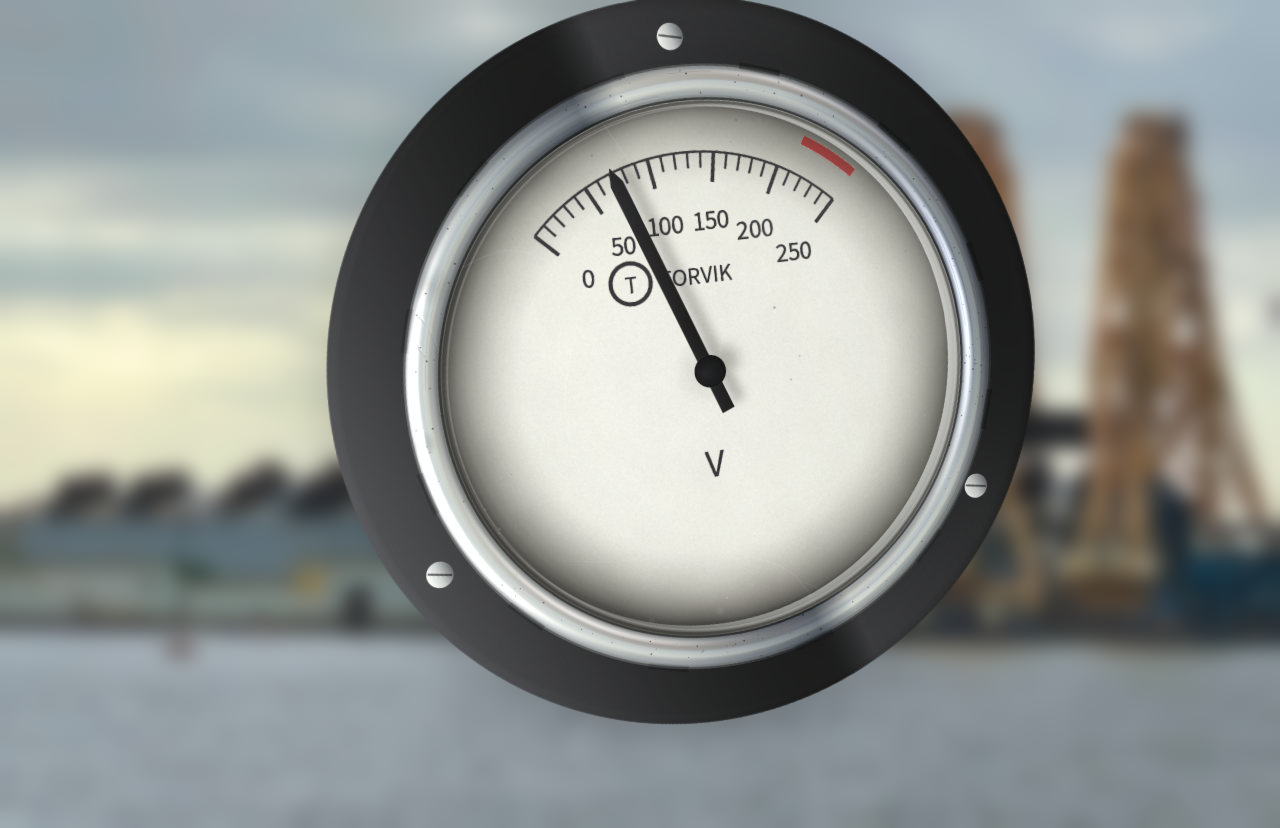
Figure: value=70 unit=V
